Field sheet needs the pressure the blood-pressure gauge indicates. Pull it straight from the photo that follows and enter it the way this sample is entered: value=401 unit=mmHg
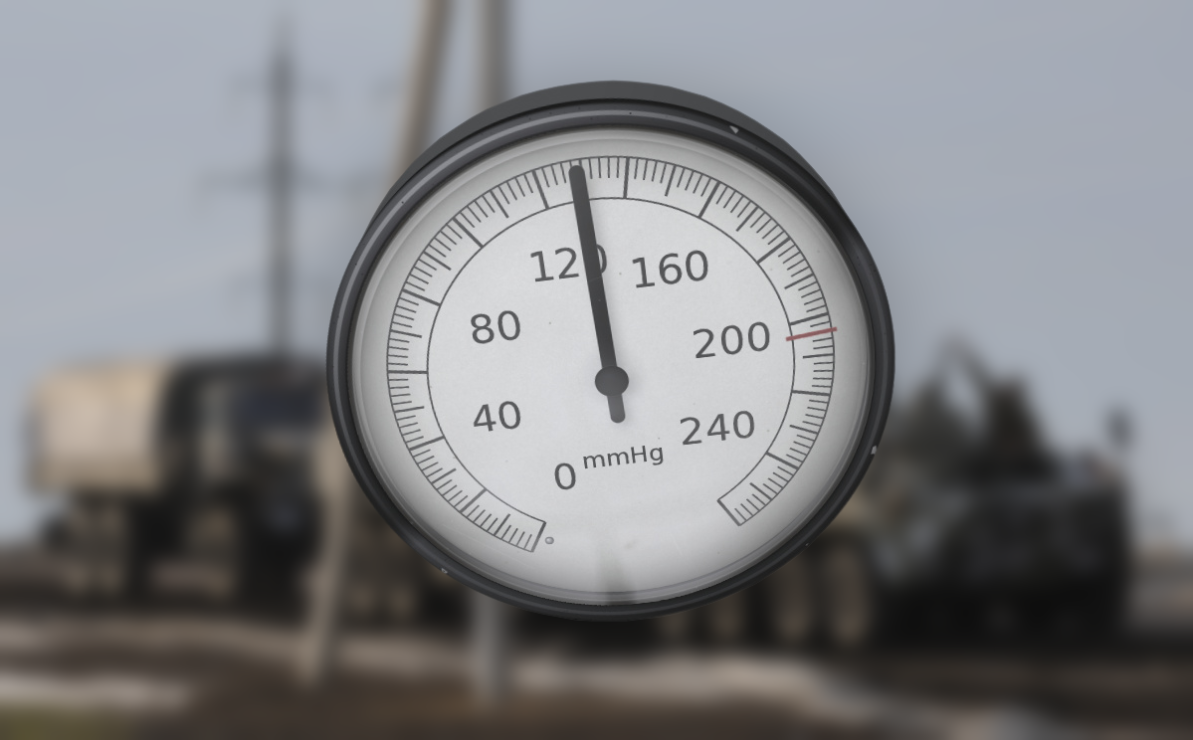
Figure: value=129 unit=mmHg
